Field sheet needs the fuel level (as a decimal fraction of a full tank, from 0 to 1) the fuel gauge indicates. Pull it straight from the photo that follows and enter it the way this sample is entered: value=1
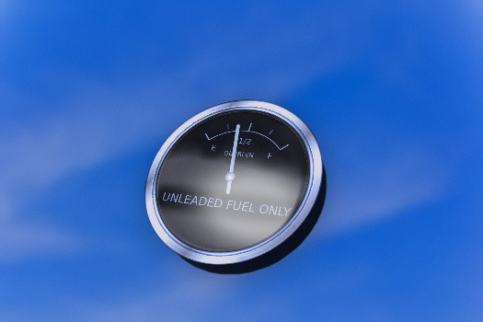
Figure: value=0.375
